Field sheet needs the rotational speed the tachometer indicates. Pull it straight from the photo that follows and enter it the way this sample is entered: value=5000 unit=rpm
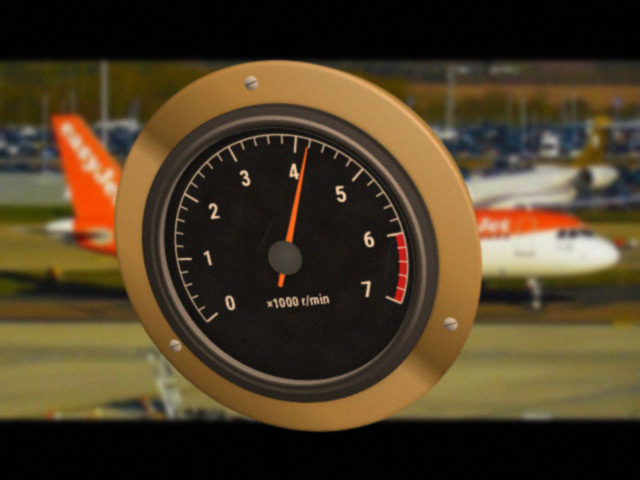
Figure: value=4200 unit=rpm
